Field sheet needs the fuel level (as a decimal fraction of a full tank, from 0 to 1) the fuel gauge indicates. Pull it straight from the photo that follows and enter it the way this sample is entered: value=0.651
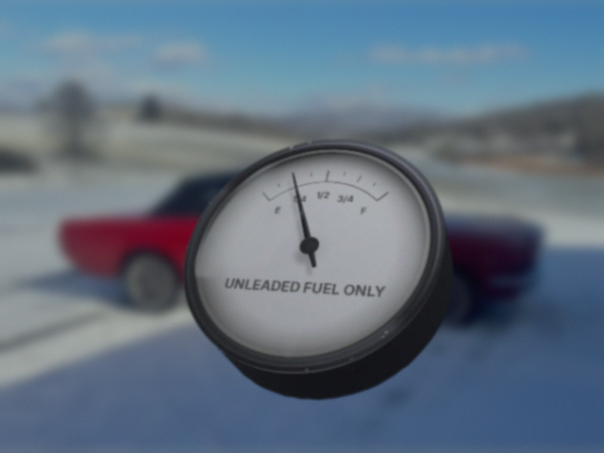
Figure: value=0.25
